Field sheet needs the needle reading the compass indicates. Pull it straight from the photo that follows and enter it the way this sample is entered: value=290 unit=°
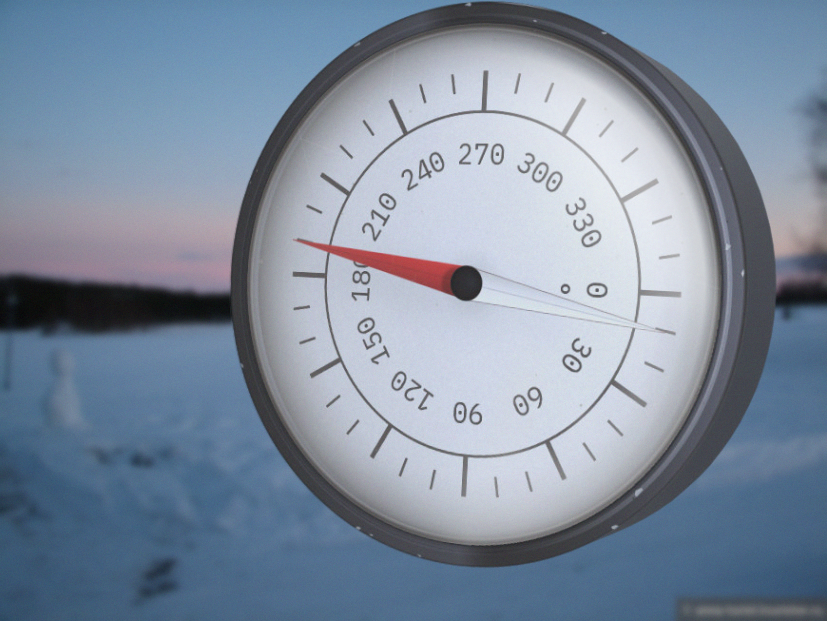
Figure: value=190 unit=°
